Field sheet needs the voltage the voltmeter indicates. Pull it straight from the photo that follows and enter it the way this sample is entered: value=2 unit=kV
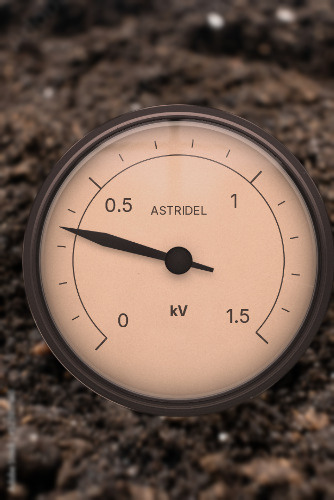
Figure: value=0.35 unit=kV
